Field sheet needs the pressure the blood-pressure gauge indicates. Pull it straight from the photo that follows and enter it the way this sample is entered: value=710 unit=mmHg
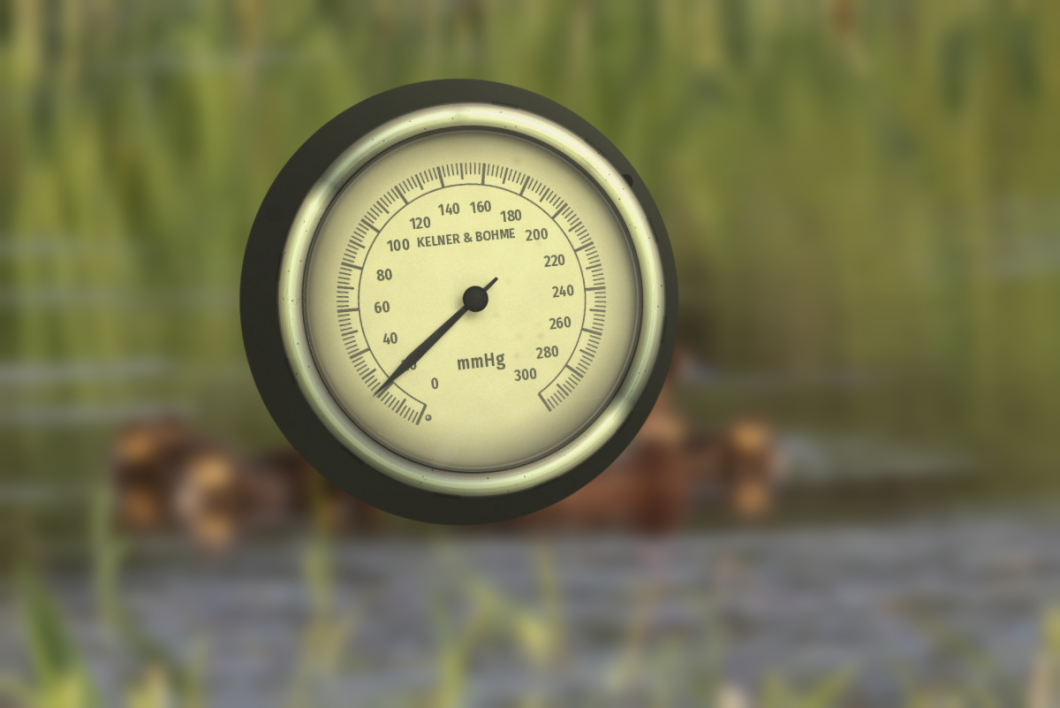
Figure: value=22 unit=mmHg
